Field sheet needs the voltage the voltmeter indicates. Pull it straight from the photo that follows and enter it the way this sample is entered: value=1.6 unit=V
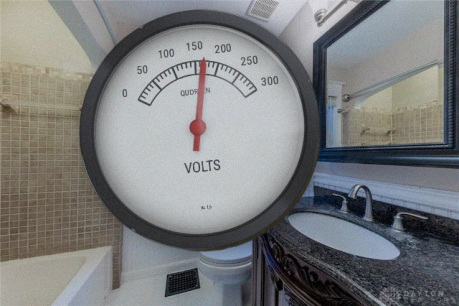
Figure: value=170 unit=V
